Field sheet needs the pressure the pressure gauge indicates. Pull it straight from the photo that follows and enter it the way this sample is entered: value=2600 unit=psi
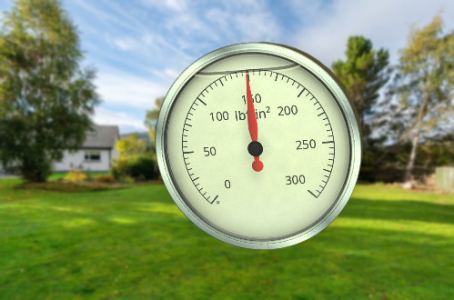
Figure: value=150 unit=psi
